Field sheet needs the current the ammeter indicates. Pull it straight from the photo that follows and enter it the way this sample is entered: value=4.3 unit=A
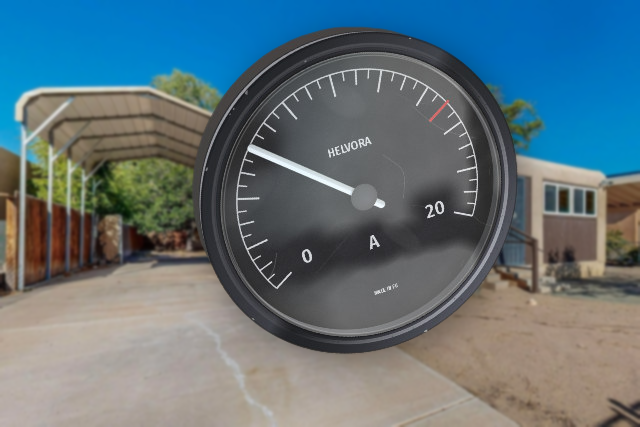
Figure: value=6 unit=A
